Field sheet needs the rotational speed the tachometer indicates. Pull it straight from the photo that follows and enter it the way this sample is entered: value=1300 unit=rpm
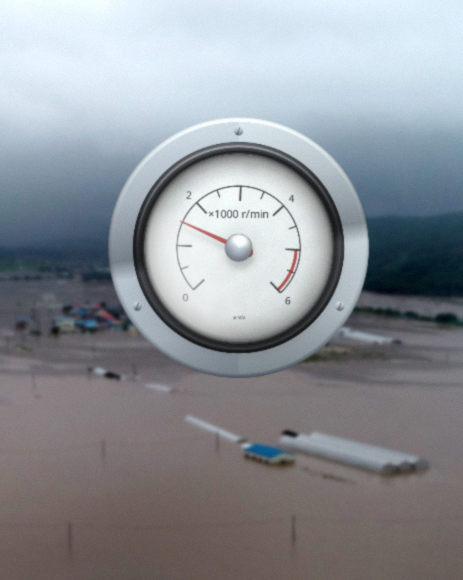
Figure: value=1500 unit=rpm
